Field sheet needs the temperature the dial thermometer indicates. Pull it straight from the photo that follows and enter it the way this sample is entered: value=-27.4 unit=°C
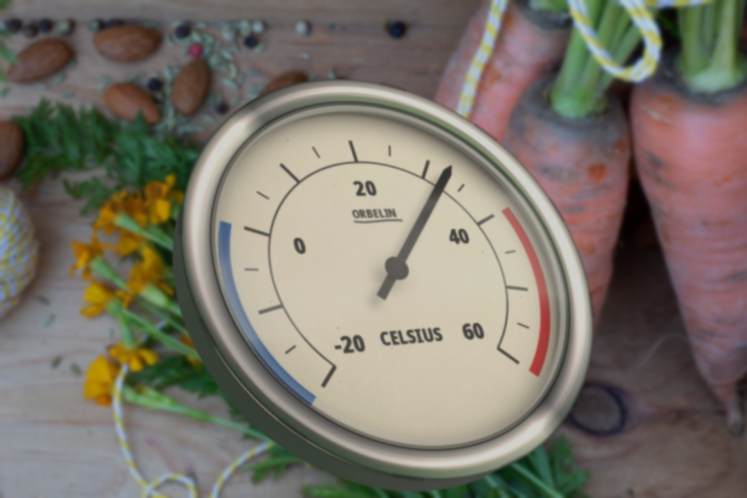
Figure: value=32.5 unit=°C
